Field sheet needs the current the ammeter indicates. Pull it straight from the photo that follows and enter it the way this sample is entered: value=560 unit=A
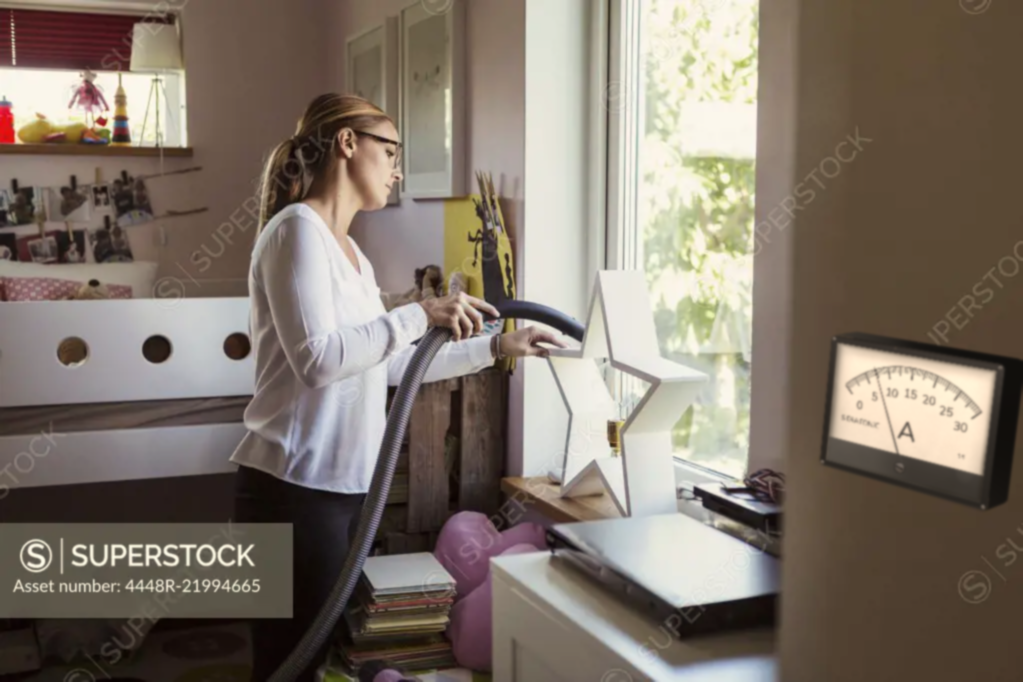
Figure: value=7.5 unit=A
